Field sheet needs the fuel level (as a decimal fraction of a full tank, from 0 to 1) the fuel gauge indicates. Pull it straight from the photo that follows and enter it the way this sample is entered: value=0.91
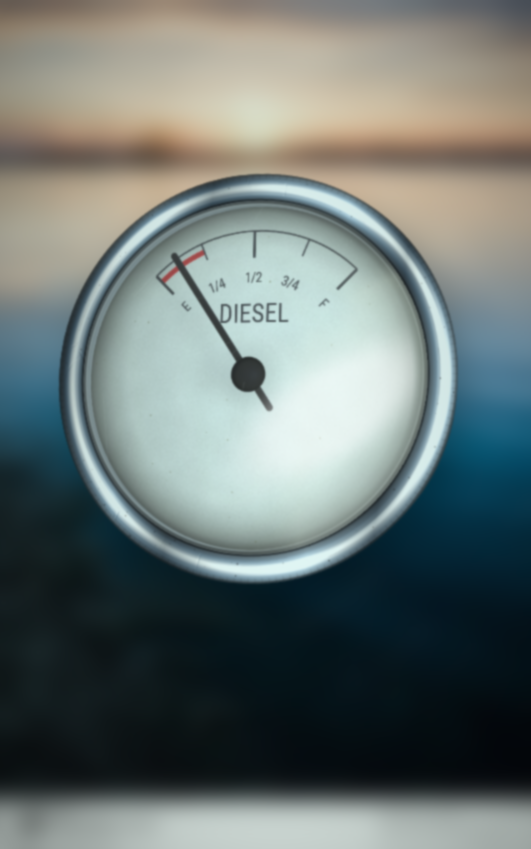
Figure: value=0.125
